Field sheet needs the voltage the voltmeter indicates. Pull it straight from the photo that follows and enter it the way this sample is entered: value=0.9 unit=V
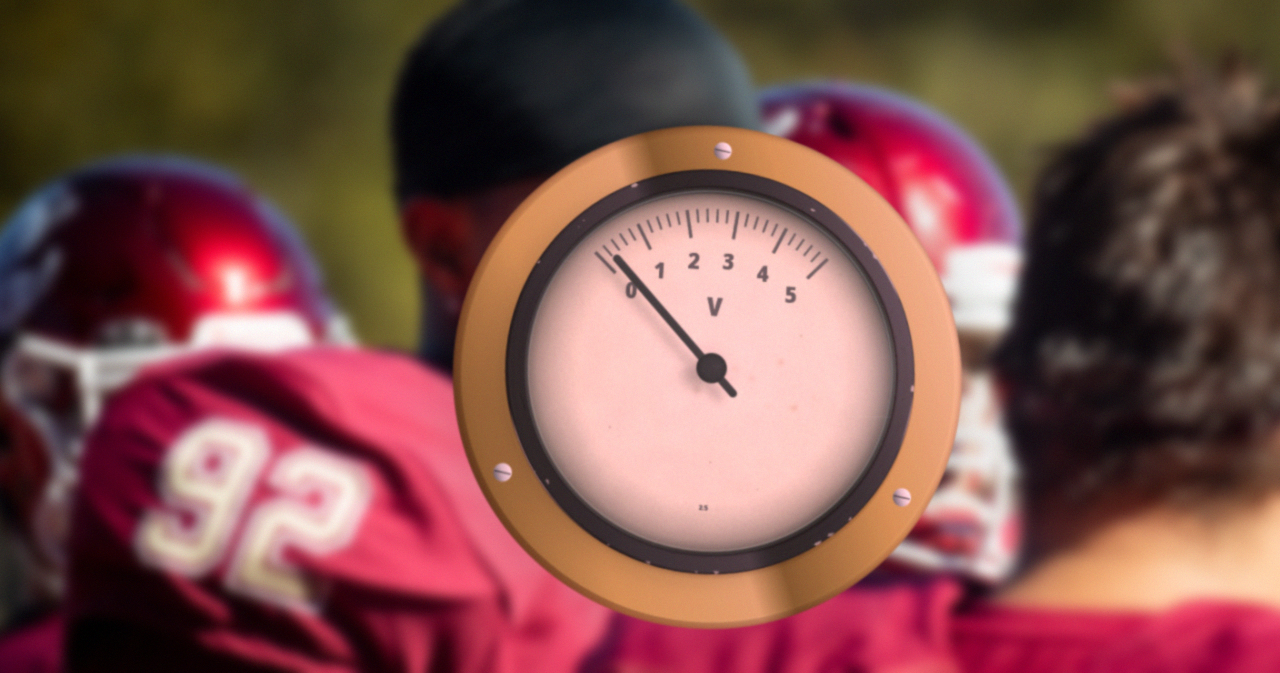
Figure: value=0.2 unit=V
